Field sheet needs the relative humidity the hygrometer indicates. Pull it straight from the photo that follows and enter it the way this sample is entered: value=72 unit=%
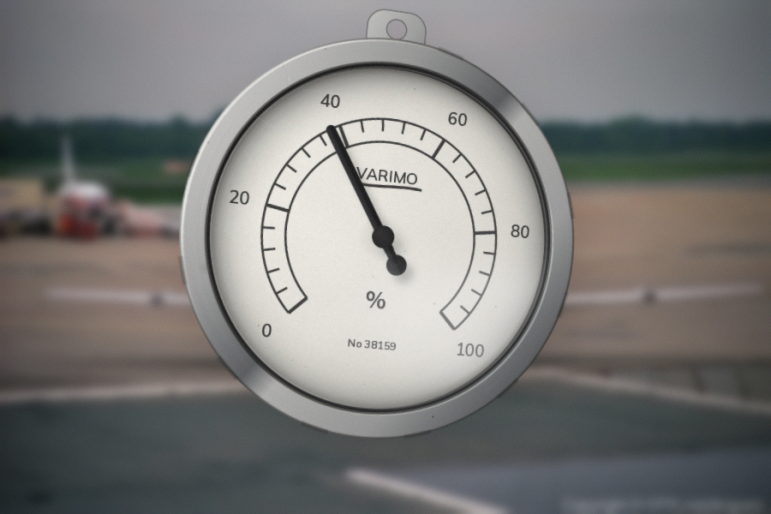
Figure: value=38 unit=%
